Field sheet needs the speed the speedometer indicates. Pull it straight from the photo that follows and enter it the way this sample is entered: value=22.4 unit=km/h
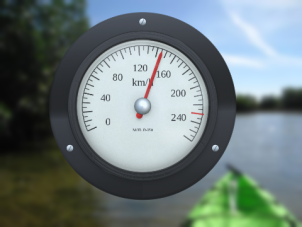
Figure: value=145 unit=km/h
